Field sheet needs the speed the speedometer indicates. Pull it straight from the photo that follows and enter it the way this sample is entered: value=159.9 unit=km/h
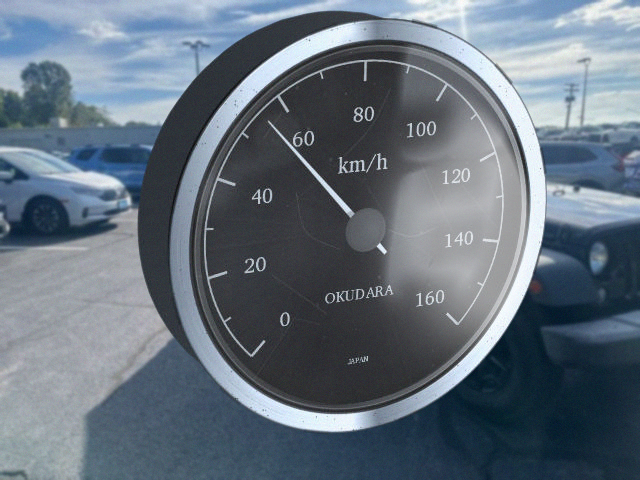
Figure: value=55 unit=km/h
